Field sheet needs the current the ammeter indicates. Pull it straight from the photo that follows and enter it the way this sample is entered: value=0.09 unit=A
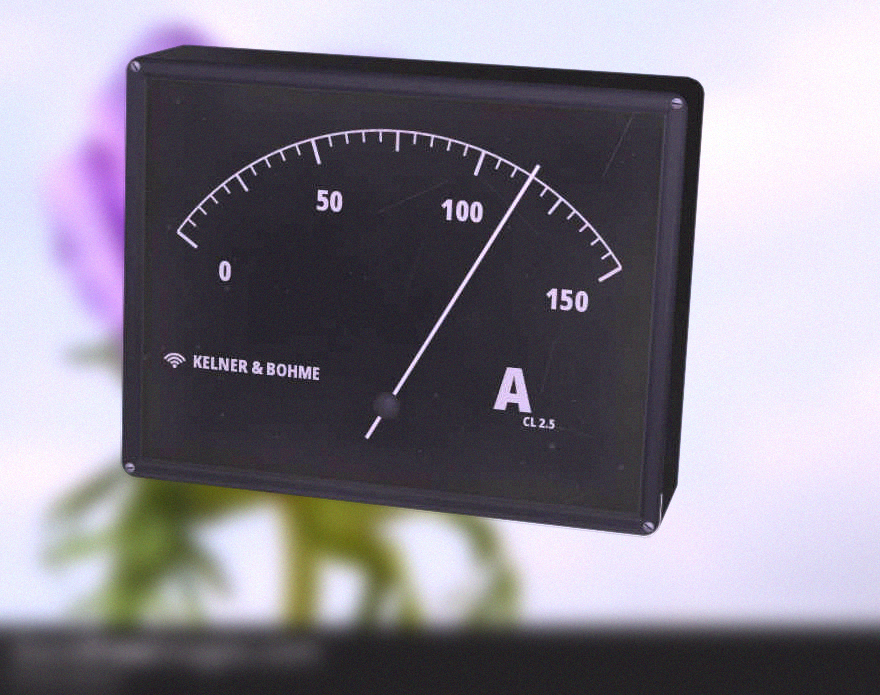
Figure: value=115 unit=A
